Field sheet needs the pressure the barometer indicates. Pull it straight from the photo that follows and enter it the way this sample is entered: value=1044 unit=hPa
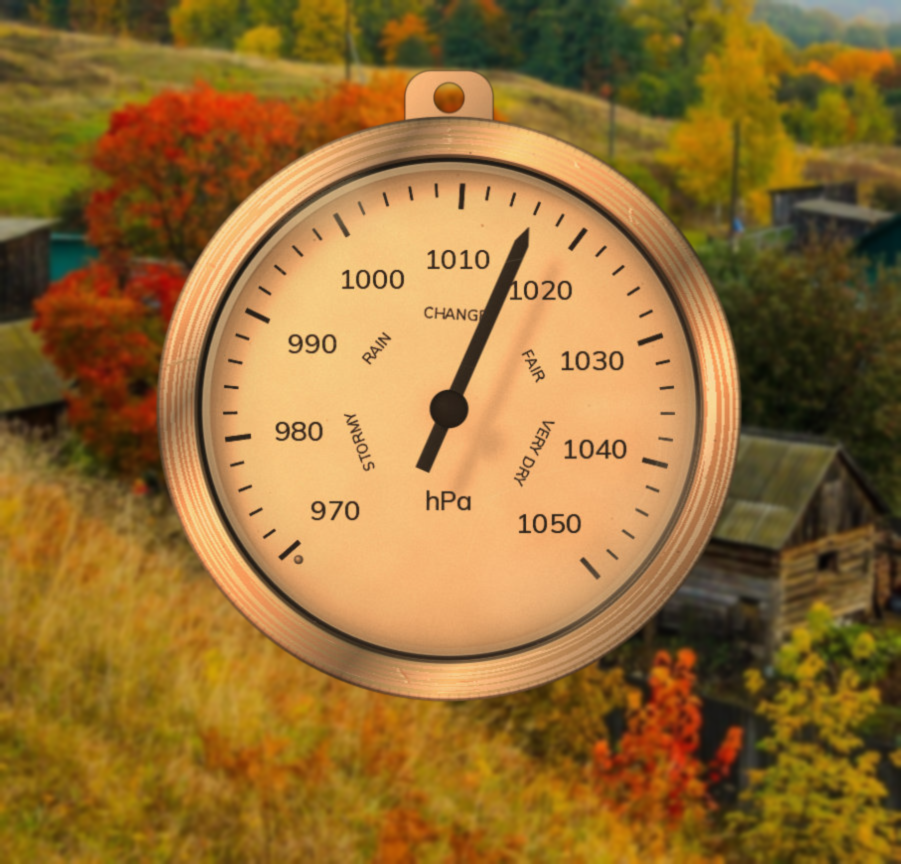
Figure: value=1016 unit=hPa
